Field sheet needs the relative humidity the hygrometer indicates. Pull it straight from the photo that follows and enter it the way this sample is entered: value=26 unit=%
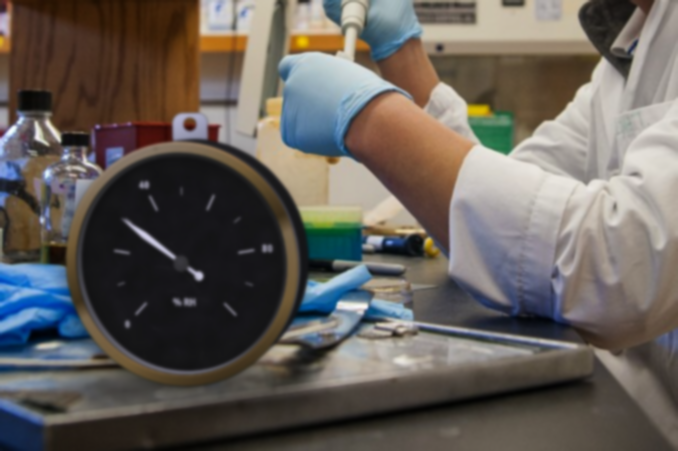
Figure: value=30 unit=%
